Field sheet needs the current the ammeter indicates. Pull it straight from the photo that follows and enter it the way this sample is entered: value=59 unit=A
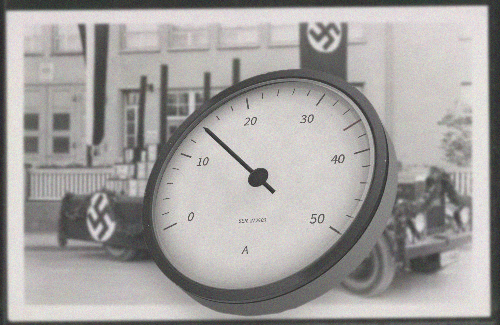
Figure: value=14 unit=A
